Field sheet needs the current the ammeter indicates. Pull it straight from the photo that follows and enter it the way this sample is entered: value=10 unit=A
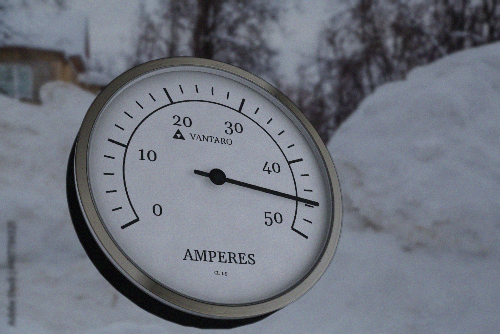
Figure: value=46 unit=A
